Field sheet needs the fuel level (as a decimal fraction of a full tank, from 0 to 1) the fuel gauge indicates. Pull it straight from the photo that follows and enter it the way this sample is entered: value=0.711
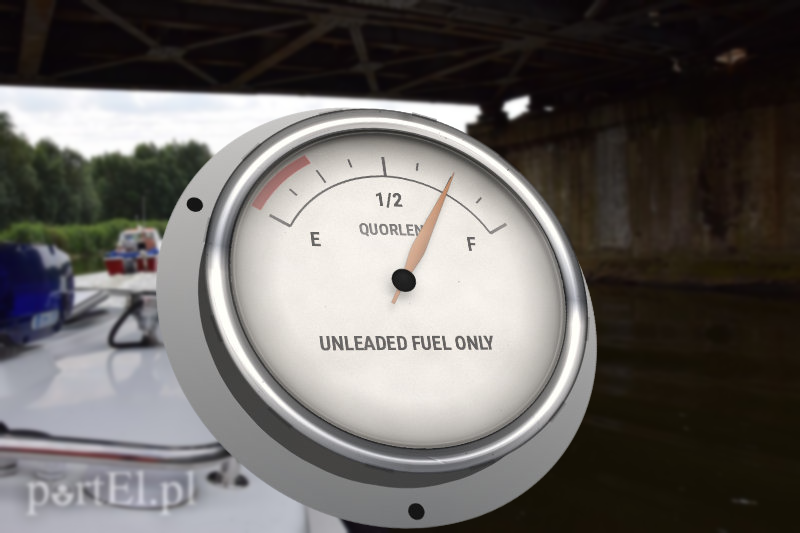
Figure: value=0.75
